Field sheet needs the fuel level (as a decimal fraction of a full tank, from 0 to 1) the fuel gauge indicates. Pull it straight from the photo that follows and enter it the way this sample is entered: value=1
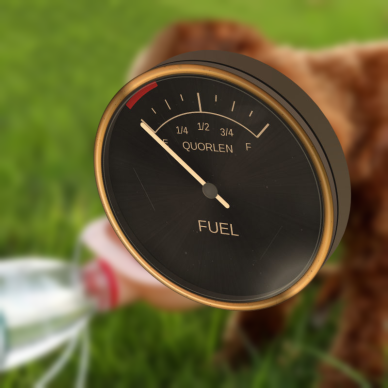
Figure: value=0
